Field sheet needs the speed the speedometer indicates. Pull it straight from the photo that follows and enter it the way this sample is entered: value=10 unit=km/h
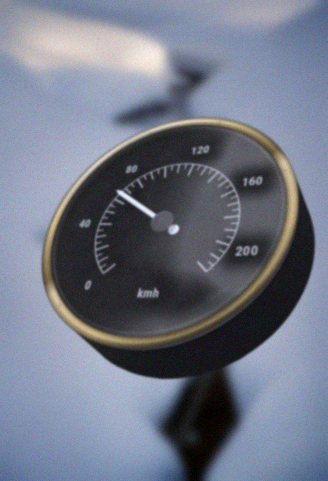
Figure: value=65 unit=km/h
